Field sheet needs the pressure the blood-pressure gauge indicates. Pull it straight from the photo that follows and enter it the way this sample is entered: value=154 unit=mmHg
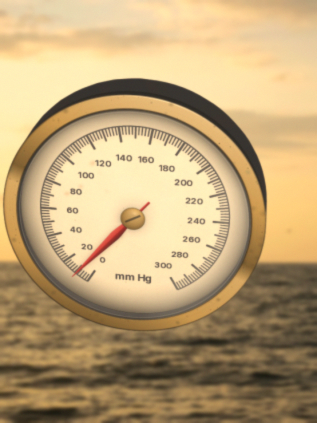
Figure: value=10 unit=mmHg
